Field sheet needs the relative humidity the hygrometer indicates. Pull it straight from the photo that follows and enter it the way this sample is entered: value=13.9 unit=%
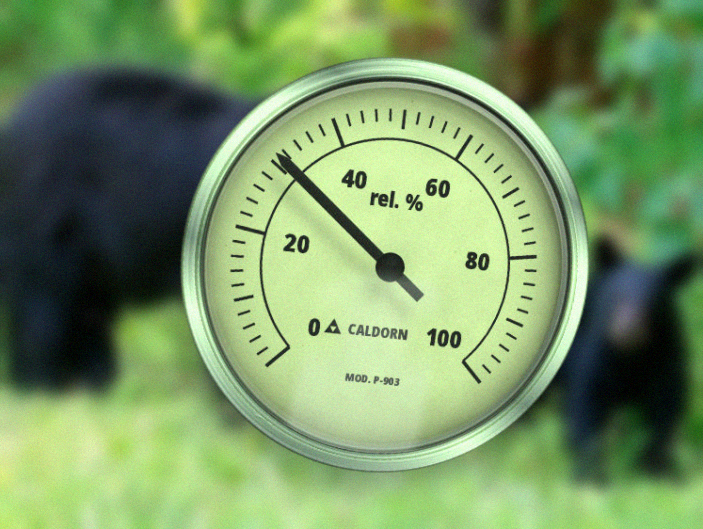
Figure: value=31 unit=%
